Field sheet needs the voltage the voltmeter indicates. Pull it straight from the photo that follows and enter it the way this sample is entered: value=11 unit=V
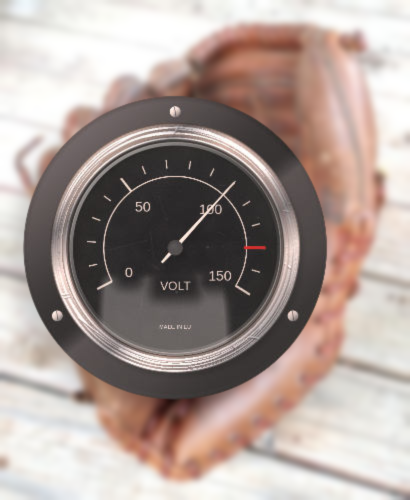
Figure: value=100 unit=V
